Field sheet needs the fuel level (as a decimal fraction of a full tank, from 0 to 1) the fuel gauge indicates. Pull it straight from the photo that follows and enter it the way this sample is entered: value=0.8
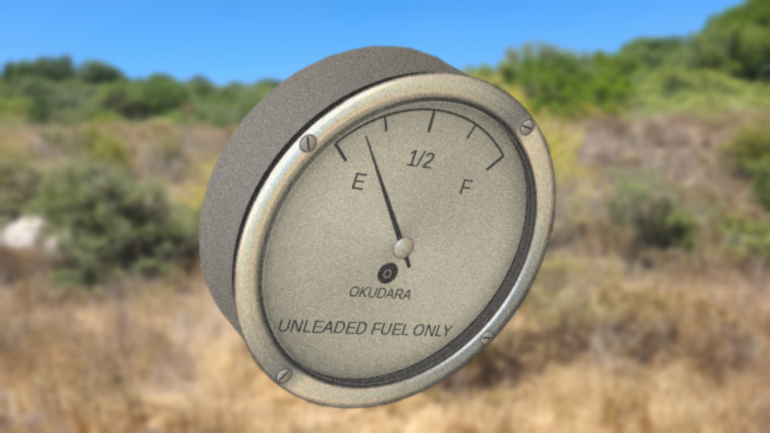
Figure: value=0.125
